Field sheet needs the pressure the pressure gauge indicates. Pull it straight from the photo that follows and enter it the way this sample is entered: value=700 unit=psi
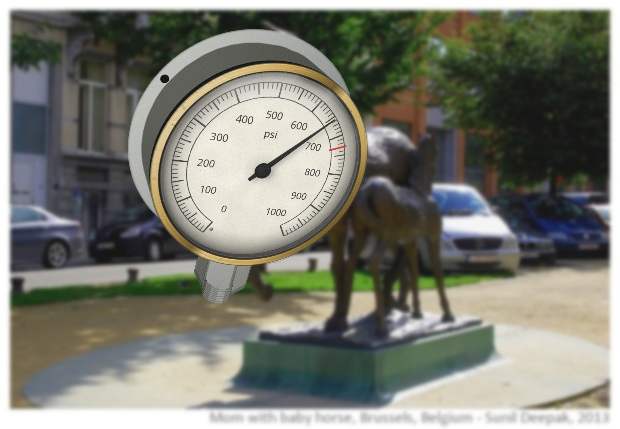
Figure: value=650 unit=psi
